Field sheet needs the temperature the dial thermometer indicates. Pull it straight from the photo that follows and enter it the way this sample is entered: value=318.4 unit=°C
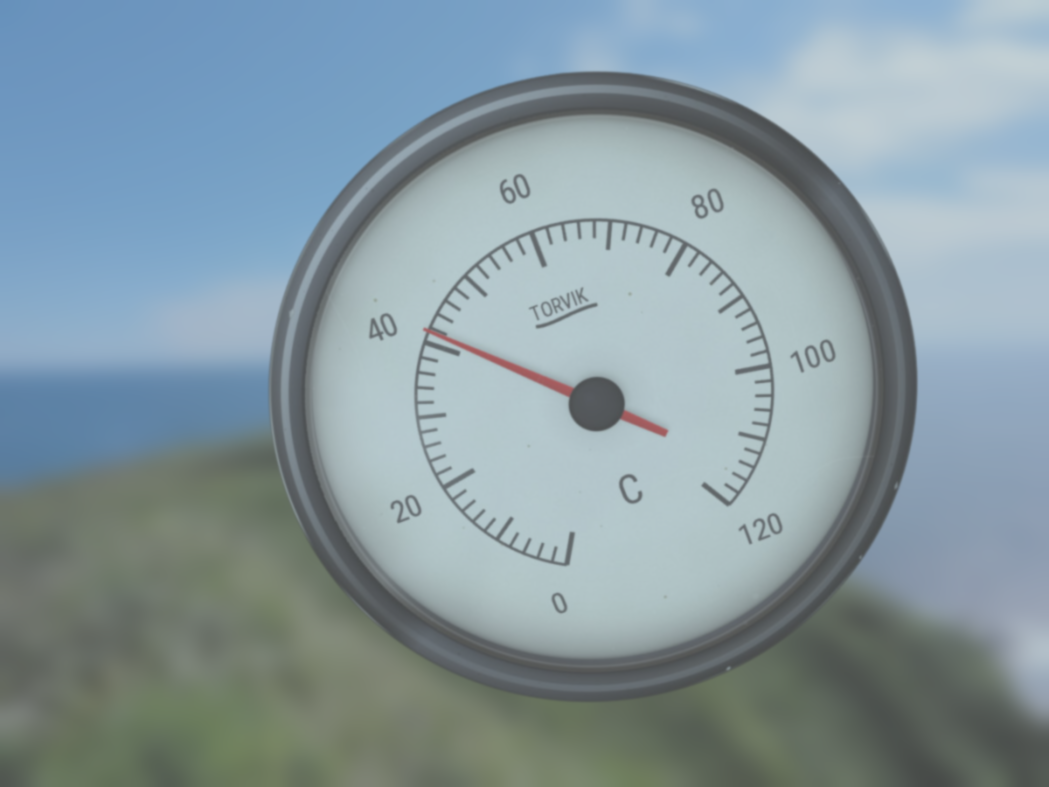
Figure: value=42 unit=°C
